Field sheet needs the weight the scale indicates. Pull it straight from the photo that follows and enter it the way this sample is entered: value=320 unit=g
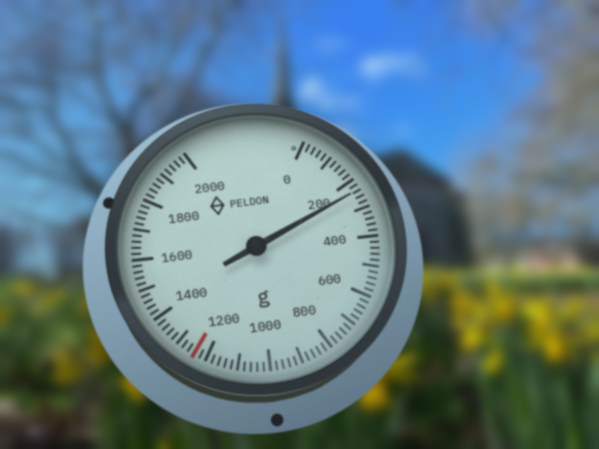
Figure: value=240 unit=g
